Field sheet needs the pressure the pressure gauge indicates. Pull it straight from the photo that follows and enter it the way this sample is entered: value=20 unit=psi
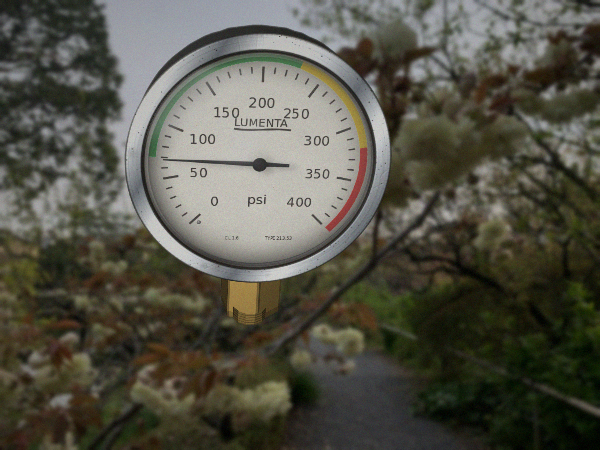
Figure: value=70 unit=psi
